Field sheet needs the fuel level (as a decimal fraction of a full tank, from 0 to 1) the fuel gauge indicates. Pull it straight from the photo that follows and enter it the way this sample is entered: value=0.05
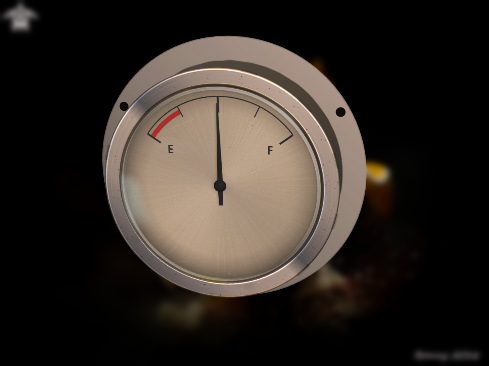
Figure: value=0.5
